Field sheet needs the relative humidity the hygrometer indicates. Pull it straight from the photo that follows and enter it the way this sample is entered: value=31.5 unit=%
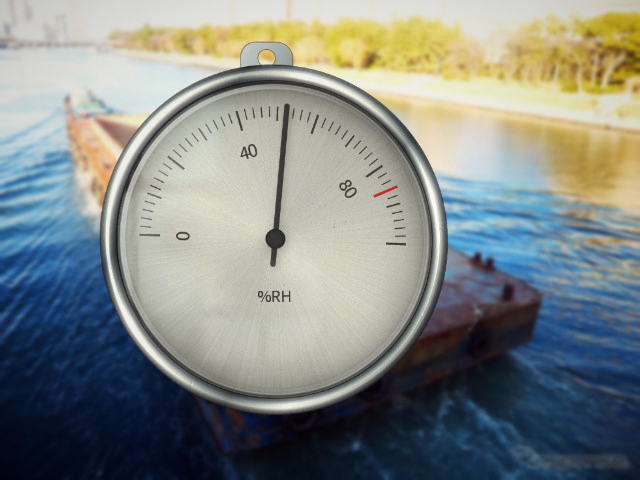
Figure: value=52 unit=%
